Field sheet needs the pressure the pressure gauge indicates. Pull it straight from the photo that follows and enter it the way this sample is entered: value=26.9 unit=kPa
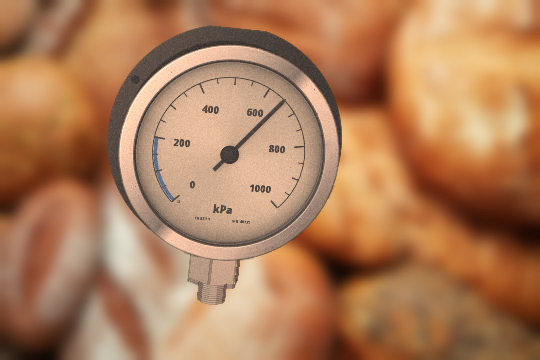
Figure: value=650 unit=kPa
